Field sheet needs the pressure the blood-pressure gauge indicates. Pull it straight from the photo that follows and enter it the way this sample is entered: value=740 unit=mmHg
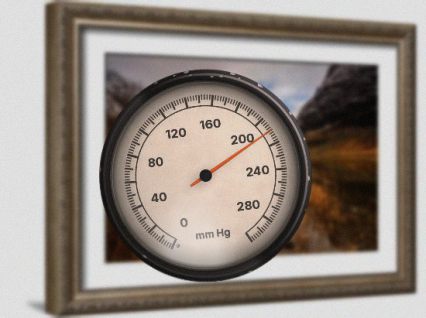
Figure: value=210 unit=mmHg
